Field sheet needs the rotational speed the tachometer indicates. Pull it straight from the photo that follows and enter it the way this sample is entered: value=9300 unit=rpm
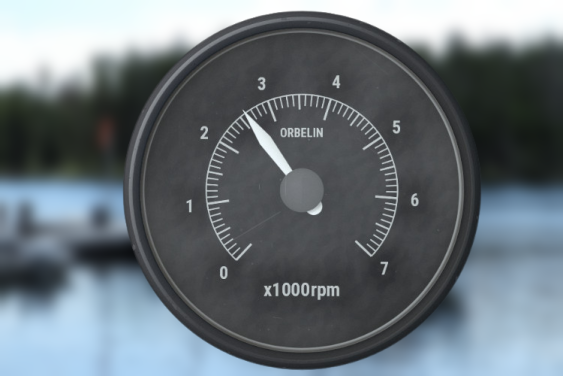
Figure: value=2600 unit=rpm
